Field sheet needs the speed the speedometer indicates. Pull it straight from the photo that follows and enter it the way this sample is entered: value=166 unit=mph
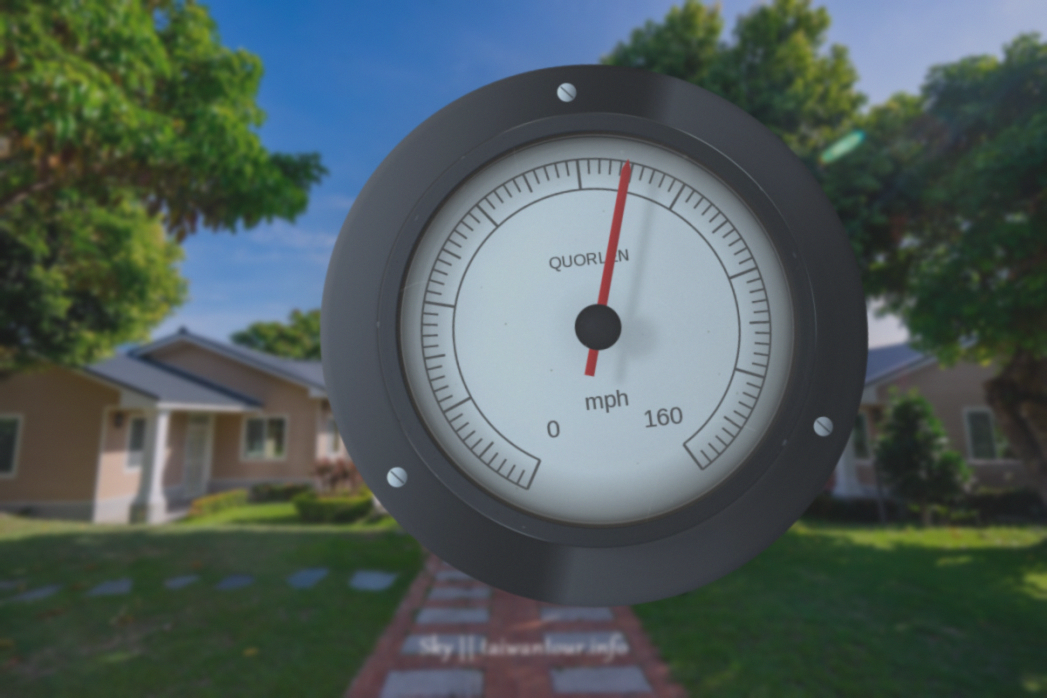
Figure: value=89 unit=mph
